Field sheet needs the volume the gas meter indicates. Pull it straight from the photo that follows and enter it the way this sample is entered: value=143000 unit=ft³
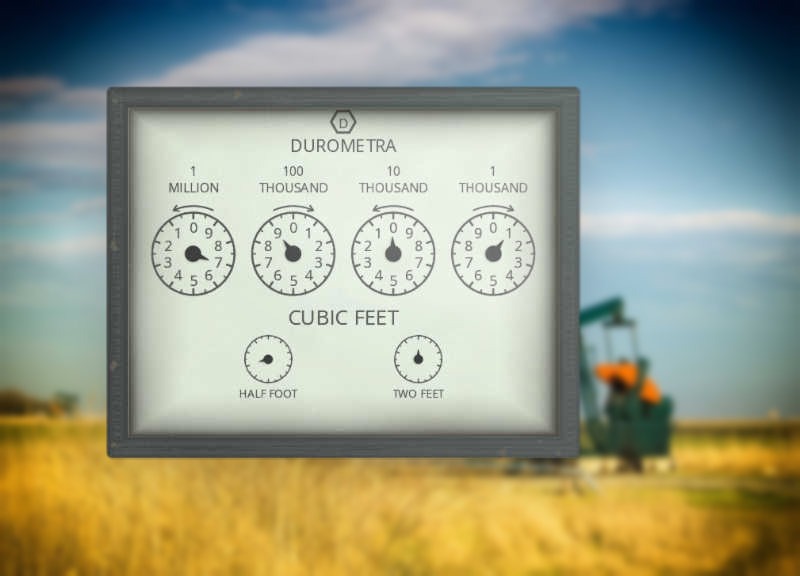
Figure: value=690100 unit=ft³
